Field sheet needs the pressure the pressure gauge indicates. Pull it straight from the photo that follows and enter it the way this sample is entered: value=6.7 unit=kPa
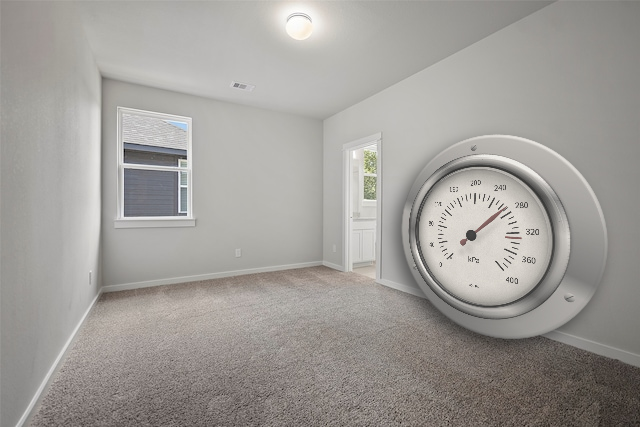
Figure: value=270 unit=kPa
